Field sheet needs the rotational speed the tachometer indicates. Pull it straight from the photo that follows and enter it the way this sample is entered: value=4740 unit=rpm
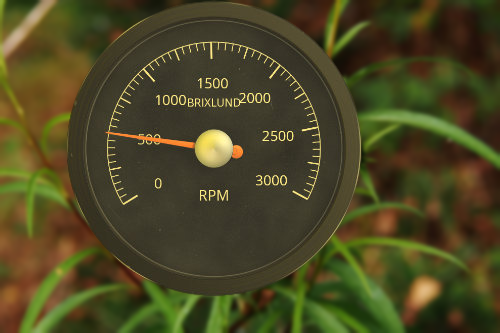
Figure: value=500 unit=rpm
